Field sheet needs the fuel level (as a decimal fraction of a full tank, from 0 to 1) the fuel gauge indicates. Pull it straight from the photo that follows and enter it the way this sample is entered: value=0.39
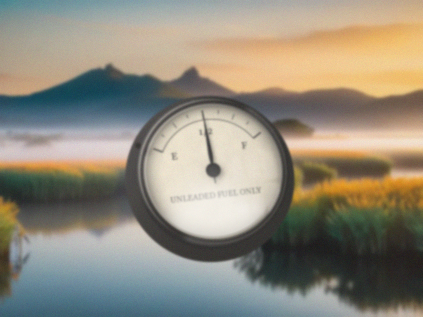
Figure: value=0.5
